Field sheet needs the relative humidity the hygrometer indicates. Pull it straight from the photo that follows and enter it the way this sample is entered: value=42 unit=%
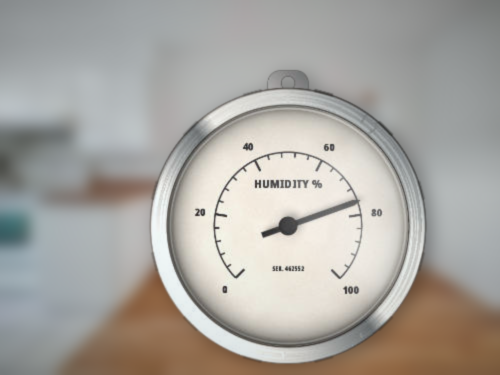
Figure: value=76 unit=%
